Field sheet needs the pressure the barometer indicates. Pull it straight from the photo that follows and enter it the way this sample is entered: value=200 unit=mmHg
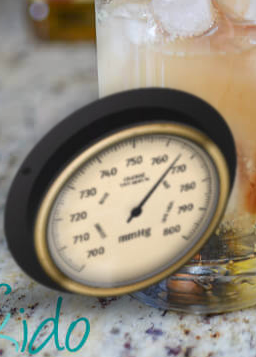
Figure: value=765 unit=mmHg
